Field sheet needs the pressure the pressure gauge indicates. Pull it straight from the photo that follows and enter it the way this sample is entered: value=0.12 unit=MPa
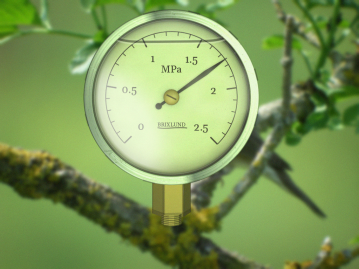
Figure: value=1.75 unit=MPa
